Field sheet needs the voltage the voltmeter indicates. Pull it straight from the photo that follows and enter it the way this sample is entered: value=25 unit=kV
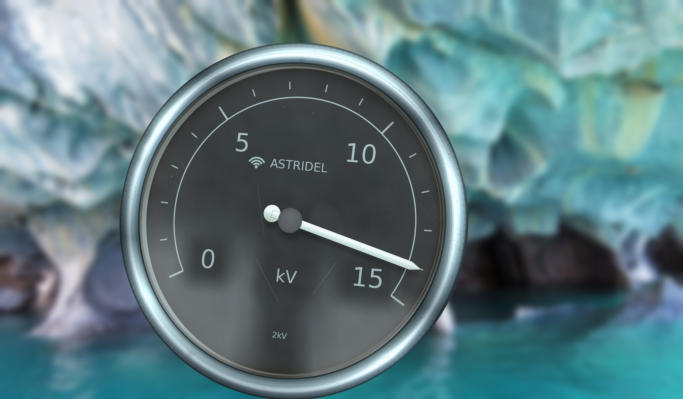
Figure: value=14 unit=kV
